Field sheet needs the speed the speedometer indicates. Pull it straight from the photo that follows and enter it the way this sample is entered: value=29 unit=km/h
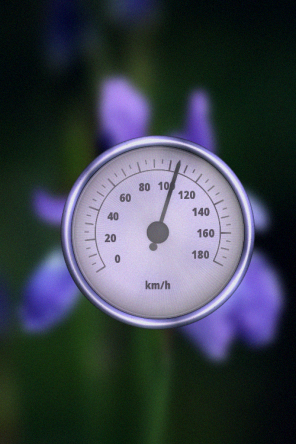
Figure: value=105 unit=km/h
